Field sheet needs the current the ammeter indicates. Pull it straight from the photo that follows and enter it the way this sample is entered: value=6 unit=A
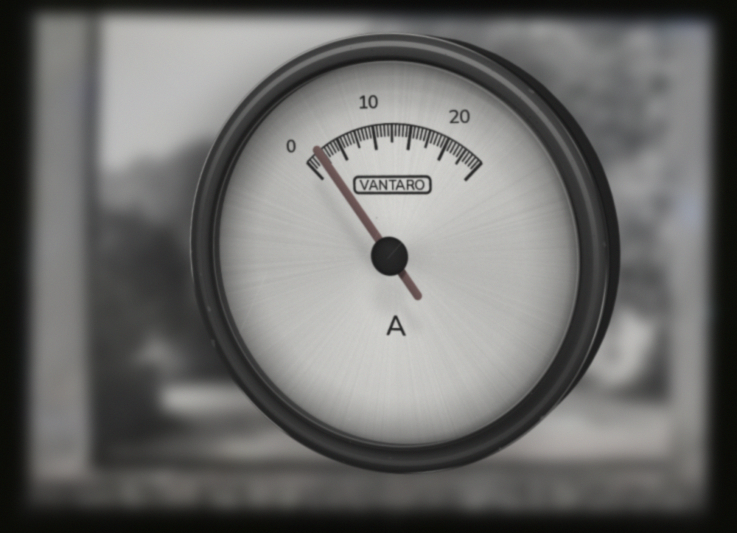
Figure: value=2.5 unit=A
